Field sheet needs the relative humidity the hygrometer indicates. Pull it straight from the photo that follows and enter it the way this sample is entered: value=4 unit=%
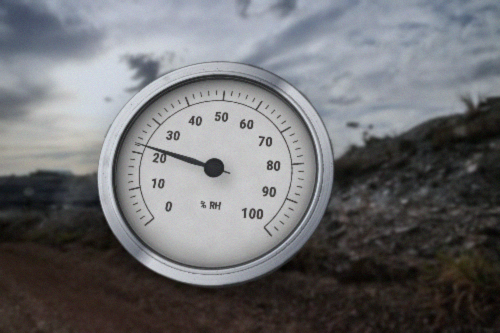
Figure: value=22 unit=%
